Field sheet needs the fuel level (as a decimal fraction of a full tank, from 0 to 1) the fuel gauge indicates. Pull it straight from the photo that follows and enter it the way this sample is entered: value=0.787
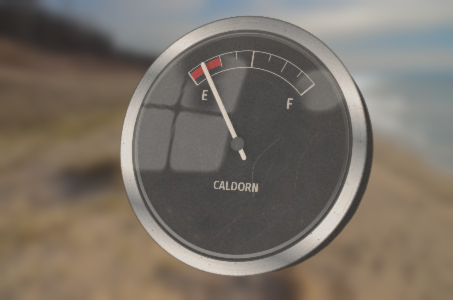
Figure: value=0.125
